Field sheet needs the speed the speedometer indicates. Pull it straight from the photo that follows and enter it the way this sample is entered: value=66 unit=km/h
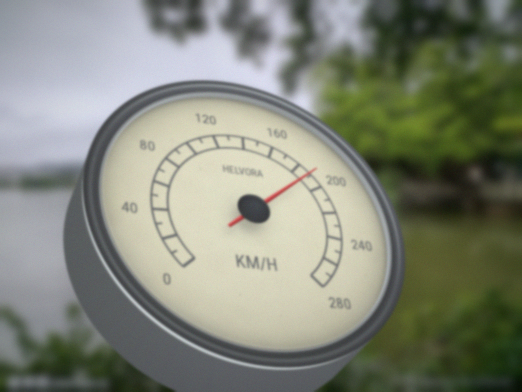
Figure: value=190 unit=km/h
